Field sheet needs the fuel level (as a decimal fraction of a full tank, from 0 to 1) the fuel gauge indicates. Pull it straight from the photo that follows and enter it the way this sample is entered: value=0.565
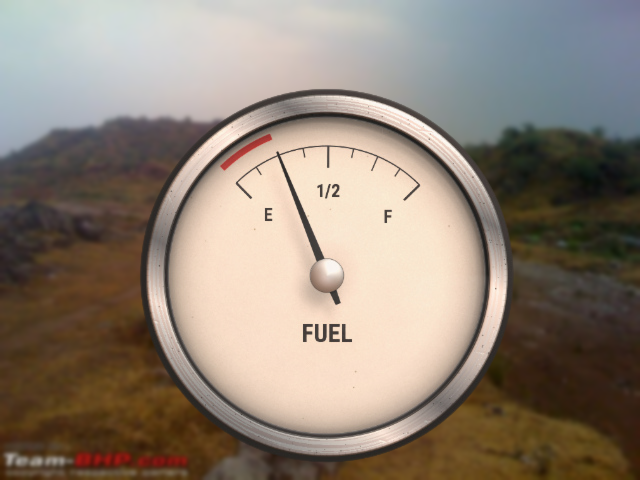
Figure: value=0.25
